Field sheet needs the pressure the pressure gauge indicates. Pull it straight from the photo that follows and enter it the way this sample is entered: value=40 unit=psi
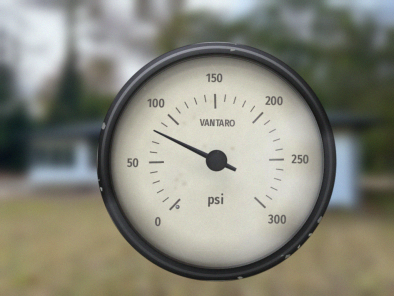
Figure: value=80 unit=psi
